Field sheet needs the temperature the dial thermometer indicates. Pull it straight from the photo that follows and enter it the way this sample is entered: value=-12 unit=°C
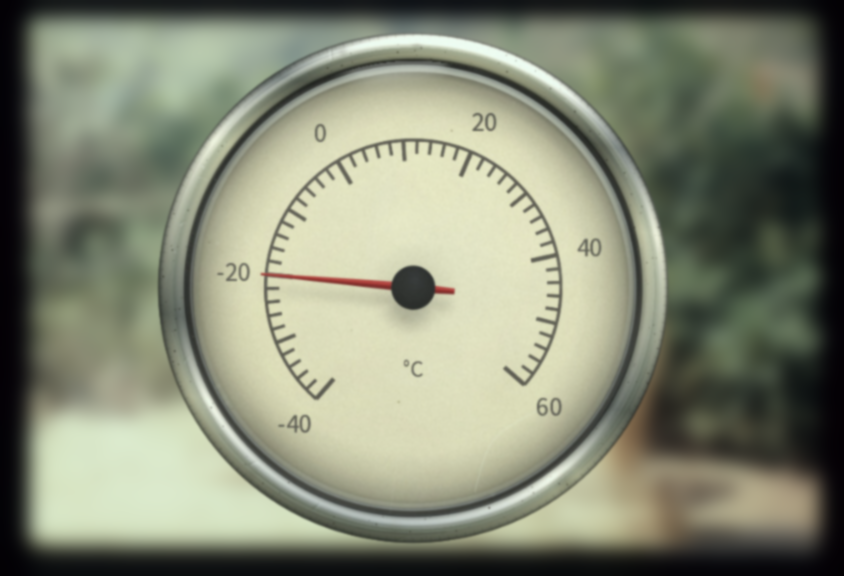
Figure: value=-20 unit=°C
